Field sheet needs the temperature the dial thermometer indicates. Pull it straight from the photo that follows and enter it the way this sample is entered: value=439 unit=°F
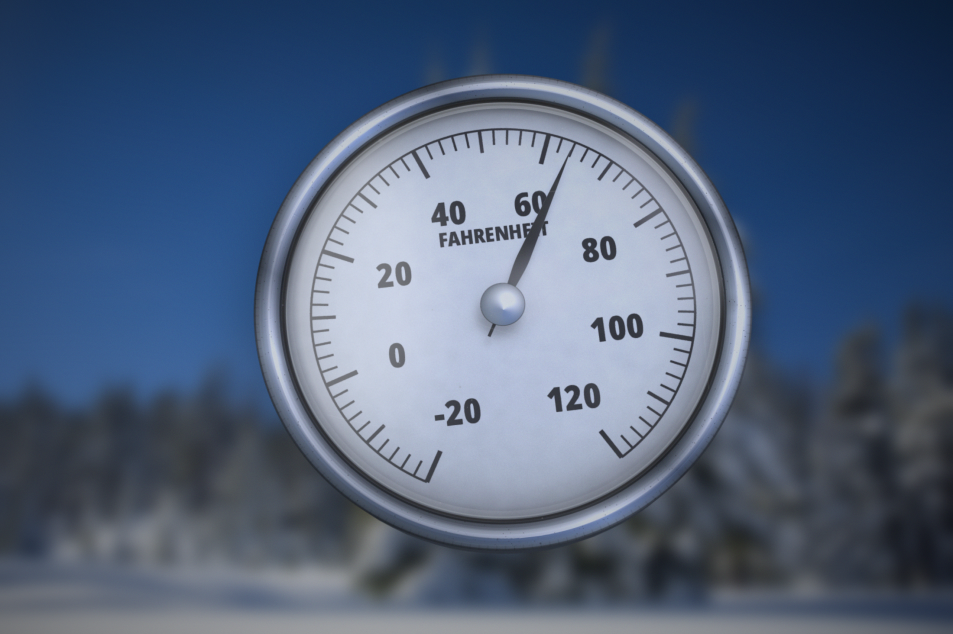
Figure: value=64 unit=°F
